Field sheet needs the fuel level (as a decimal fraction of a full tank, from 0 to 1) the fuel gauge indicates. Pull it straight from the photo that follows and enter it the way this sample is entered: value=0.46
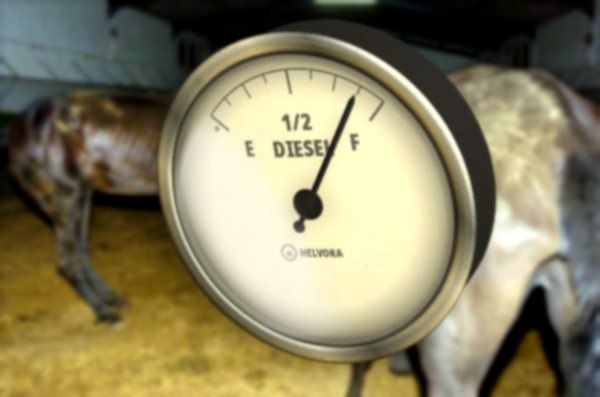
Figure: value=0.875
